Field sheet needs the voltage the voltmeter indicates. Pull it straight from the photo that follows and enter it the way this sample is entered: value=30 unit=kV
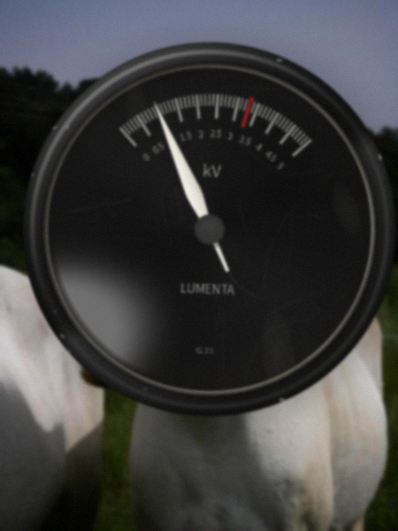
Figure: value=1 unit=kV
